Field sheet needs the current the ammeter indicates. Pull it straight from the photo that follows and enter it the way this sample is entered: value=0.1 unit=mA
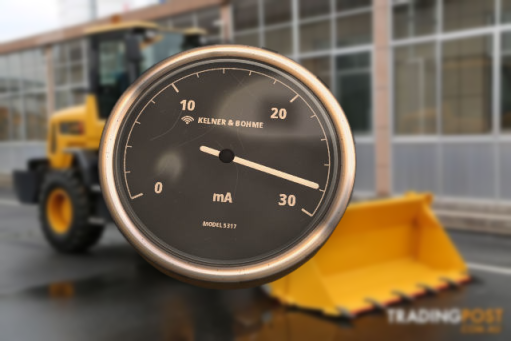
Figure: value=28 unit=mA
